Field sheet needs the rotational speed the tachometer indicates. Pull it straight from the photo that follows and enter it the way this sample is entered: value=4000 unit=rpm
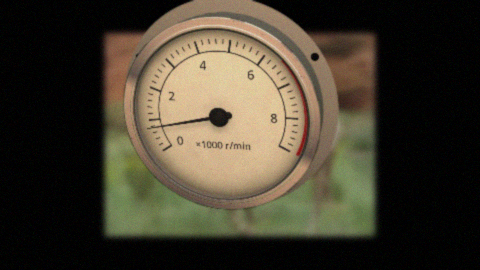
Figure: value=800 unit=rpm
